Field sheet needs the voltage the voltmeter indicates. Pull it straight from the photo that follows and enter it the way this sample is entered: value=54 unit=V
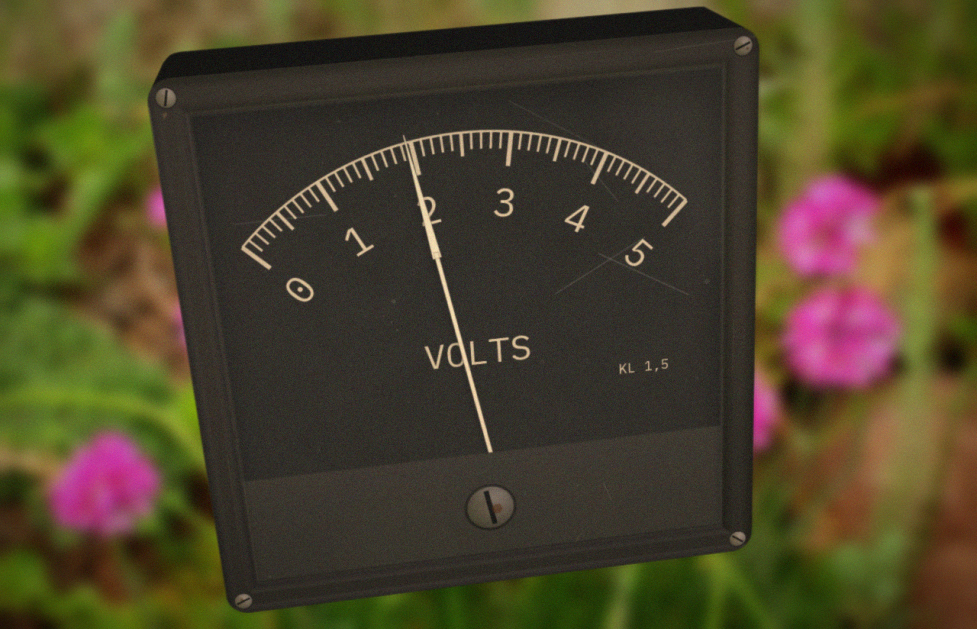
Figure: value=1.95 unit=V
